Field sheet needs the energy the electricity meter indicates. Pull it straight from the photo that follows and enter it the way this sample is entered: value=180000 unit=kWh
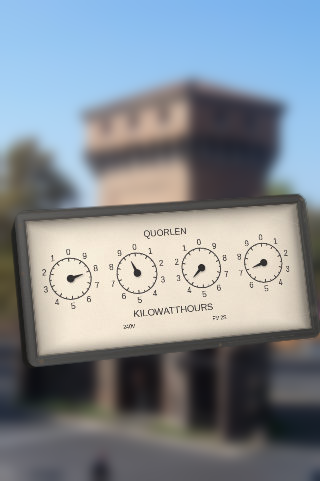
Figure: value=7937 unit=kWh
